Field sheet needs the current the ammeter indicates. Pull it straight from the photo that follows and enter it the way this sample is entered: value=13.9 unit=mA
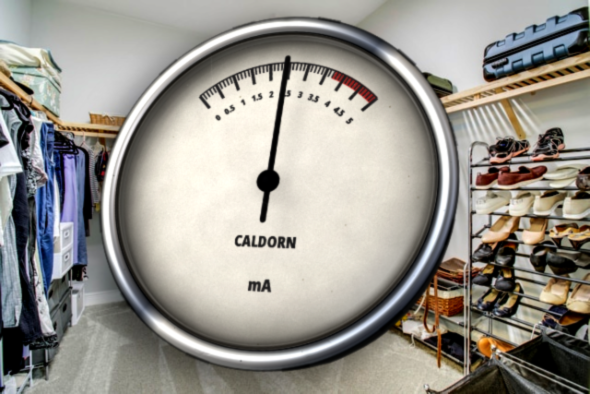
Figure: value=2.5 unit=mA
